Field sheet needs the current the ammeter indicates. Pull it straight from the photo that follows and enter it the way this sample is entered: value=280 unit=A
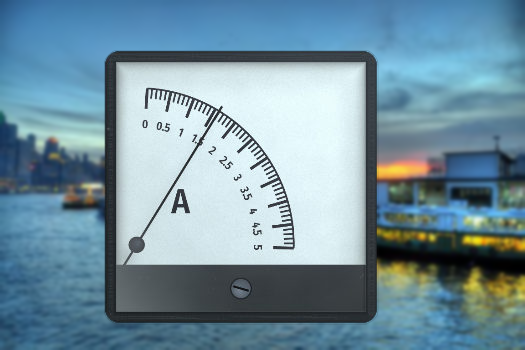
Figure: value=1.6 unit=A
